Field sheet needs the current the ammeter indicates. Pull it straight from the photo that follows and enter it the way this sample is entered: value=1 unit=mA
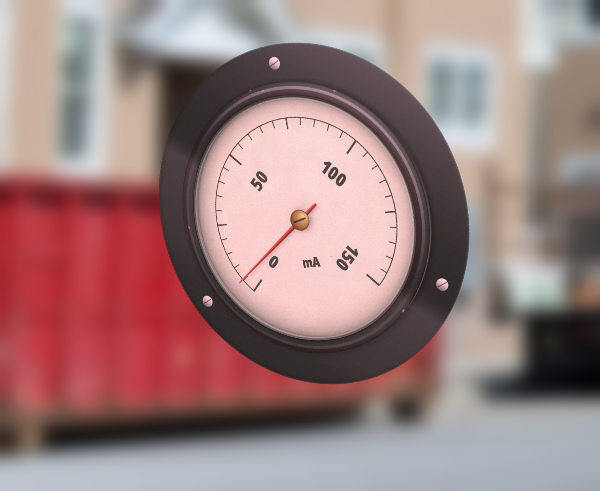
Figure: value=5 unit=mA
